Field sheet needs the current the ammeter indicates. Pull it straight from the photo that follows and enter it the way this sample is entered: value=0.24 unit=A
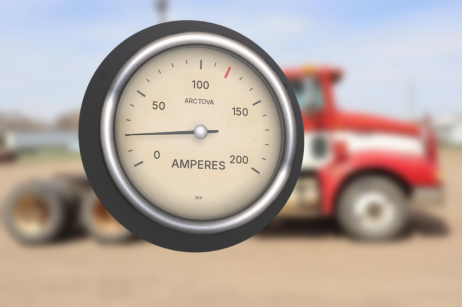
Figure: value=20 unit=A
